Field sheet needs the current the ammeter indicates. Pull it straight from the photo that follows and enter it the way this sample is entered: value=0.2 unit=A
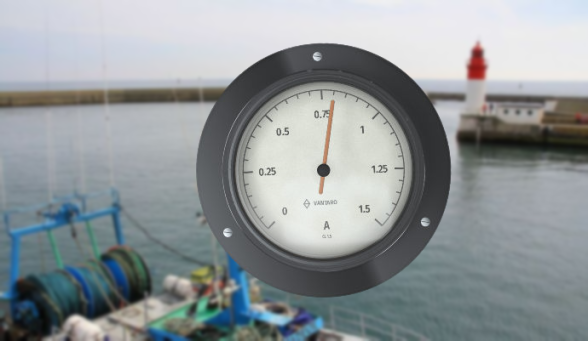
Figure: value=0.8 unit=A
